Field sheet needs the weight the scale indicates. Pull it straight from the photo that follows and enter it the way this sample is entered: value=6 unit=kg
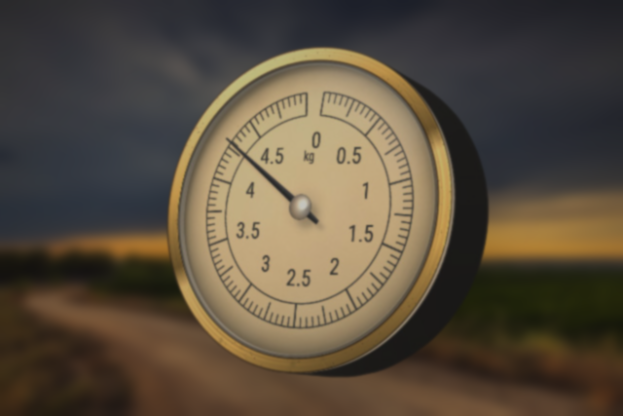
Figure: value=4.3 unit=kg
